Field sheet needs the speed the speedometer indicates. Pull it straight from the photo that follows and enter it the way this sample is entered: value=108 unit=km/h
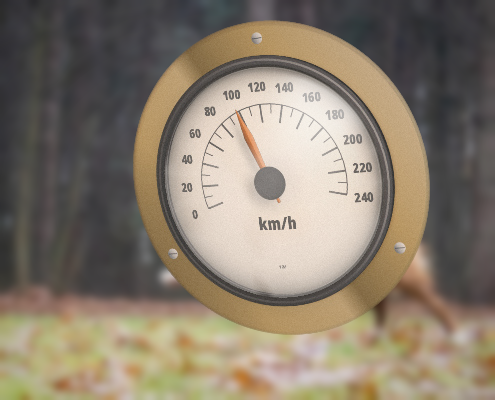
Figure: value=100 unit=km/h
